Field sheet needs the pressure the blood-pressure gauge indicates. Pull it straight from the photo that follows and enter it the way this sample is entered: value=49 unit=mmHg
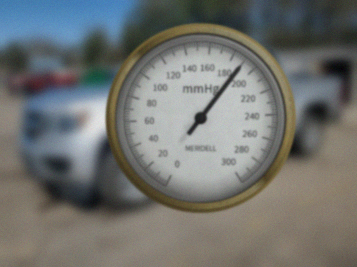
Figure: value=190 unit=mmHg
